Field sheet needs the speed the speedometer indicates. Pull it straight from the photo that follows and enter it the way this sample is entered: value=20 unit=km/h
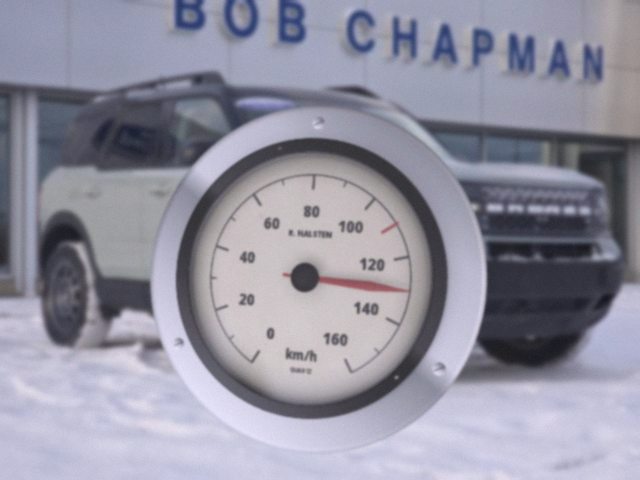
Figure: value=130 unit=km/h
